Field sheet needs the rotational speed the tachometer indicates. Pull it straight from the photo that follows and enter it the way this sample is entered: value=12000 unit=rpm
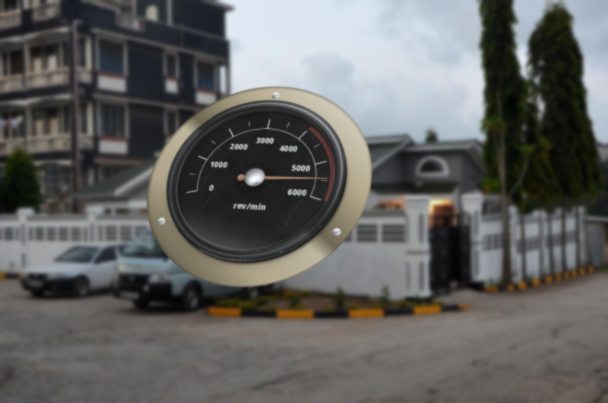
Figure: value=5500 unit=rpm
